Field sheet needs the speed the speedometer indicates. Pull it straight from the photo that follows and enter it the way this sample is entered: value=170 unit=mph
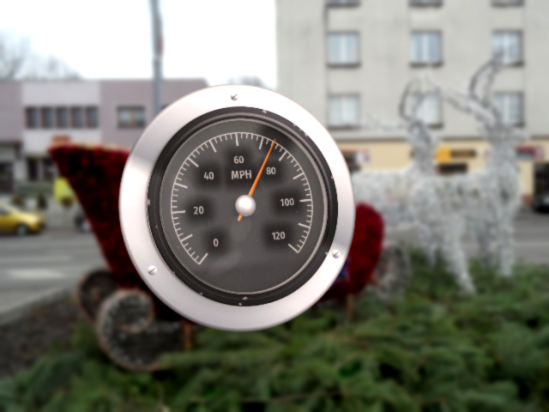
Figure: value=74 unit=mph
